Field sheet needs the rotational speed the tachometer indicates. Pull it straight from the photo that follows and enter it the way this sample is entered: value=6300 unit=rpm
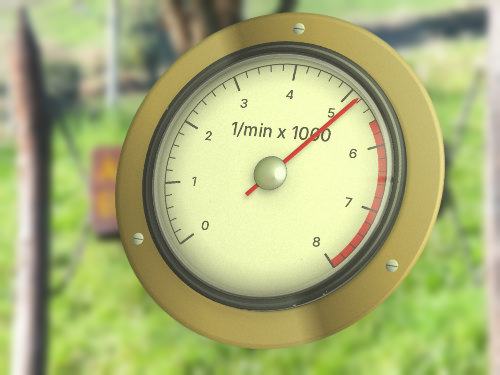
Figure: value=5200 unit=rpm
